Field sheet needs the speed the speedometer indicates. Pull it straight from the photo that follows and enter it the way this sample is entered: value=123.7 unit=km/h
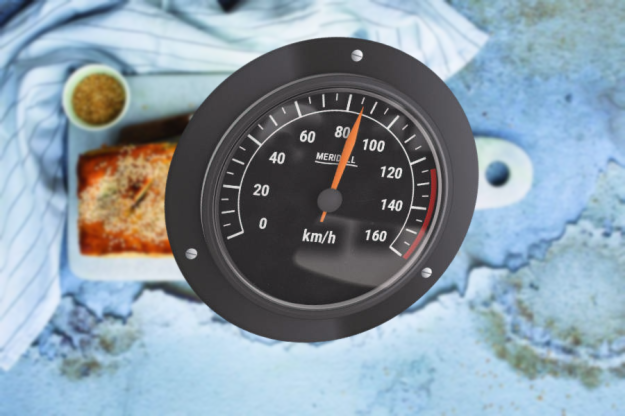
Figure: value=85 unit=km/h
